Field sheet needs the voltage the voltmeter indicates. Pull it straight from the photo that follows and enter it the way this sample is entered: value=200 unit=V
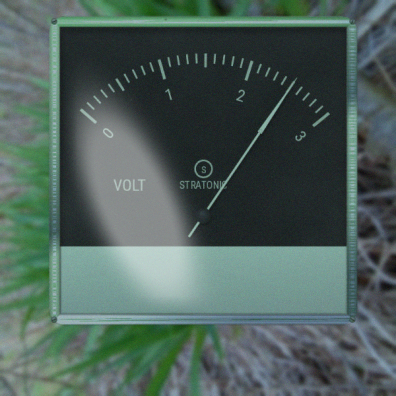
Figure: value=2.5 unit=V
